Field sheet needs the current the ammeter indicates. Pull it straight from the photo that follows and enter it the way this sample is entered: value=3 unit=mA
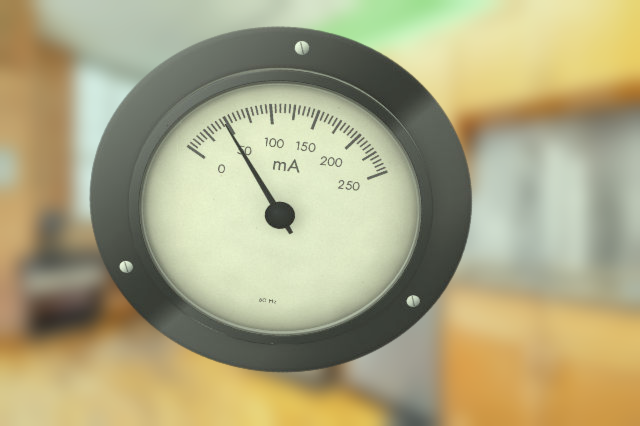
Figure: value=50 unit=mA
